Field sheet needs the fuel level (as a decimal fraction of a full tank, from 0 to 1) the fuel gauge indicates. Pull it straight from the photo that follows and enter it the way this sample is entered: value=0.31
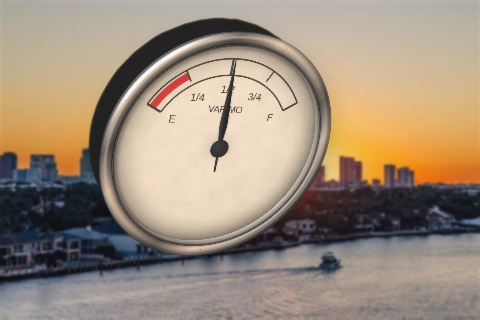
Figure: value=0.5
